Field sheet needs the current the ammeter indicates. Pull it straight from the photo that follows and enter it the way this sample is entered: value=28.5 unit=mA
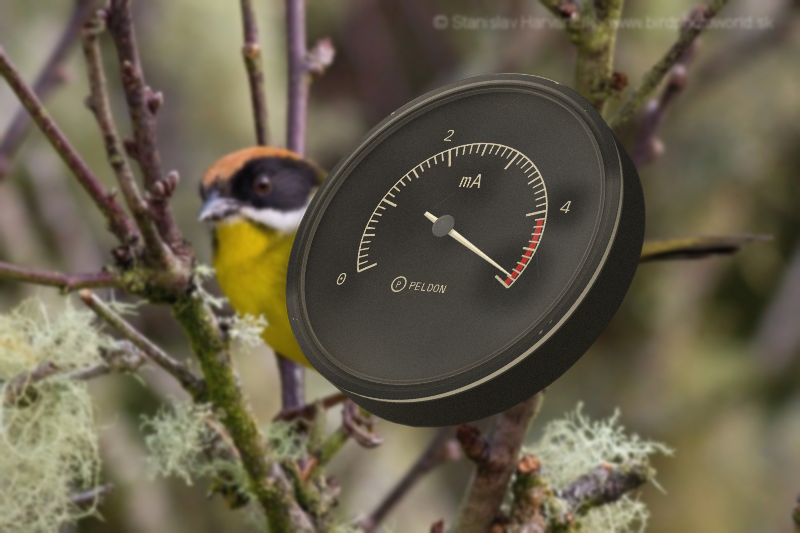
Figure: value=4.9 unit=mA
